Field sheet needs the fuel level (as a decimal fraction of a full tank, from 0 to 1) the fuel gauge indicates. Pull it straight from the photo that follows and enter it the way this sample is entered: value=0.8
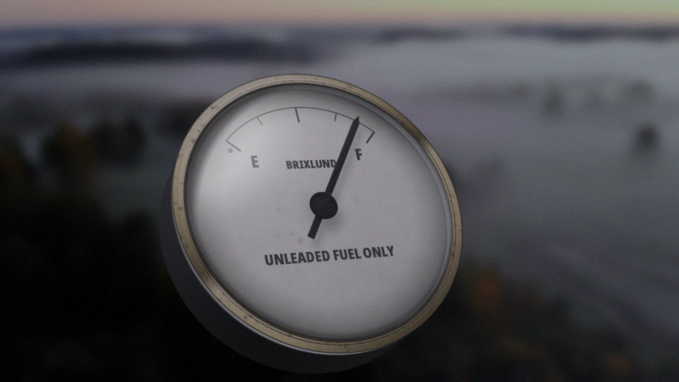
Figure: value=0.875
